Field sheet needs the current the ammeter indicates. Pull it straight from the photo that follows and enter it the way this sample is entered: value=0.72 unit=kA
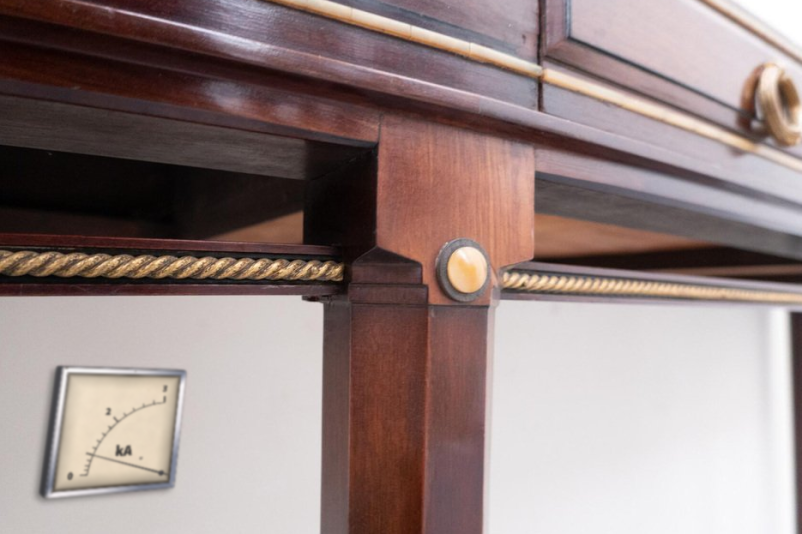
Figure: value=1 unit=kA
